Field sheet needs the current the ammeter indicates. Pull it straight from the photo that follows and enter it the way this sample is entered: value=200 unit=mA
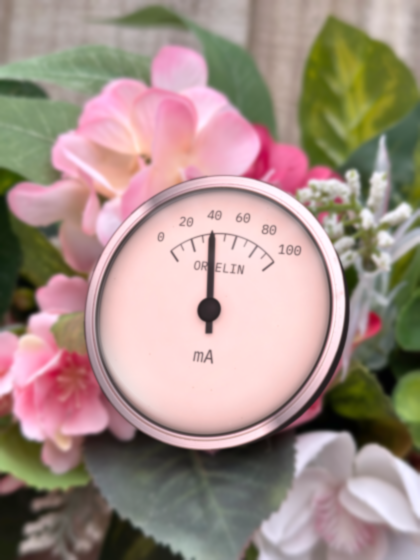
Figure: value=40 unit=mA
